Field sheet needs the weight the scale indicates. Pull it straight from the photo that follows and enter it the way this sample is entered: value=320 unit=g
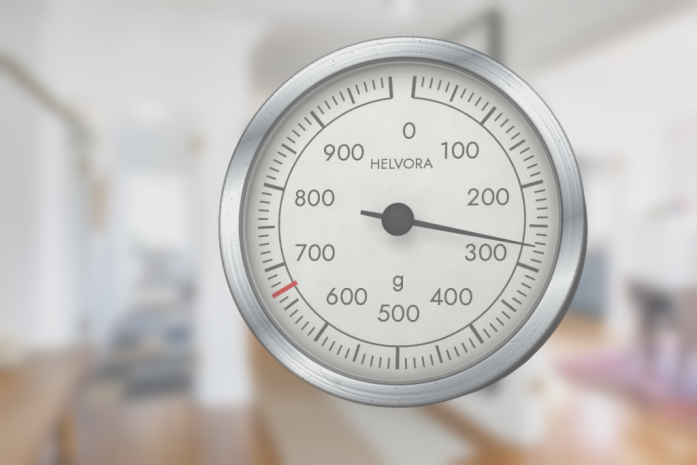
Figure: value=275 unit=g
